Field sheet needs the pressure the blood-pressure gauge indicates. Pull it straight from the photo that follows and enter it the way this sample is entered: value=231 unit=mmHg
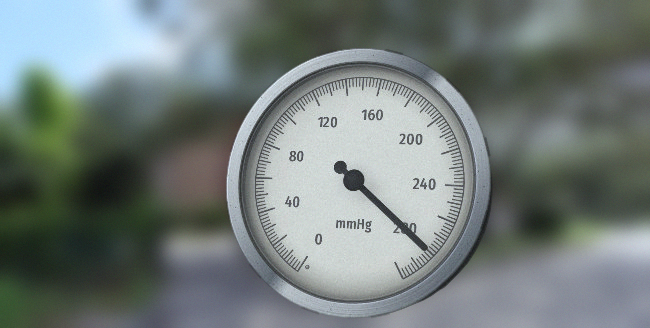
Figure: value=280 unit=mmHg
